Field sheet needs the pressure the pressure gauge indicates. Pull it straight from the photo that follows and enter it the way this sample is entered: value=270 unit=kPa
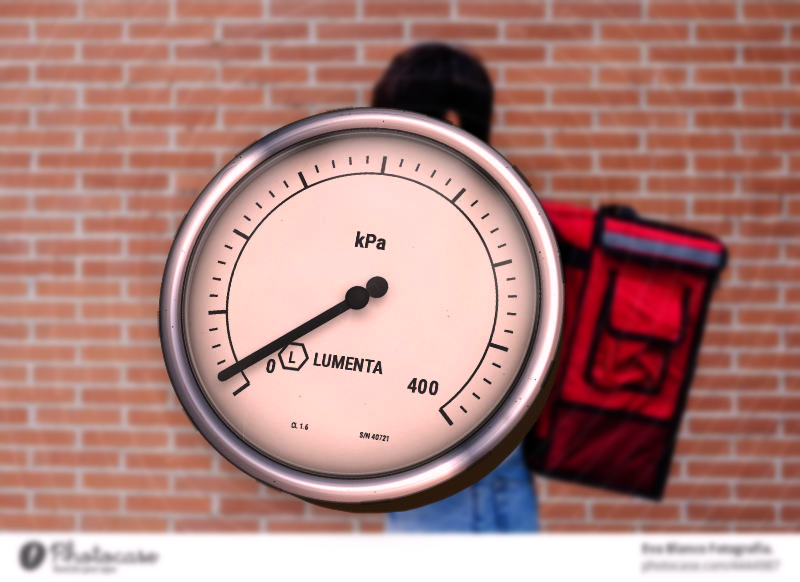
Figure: value=10 unit=kPa
